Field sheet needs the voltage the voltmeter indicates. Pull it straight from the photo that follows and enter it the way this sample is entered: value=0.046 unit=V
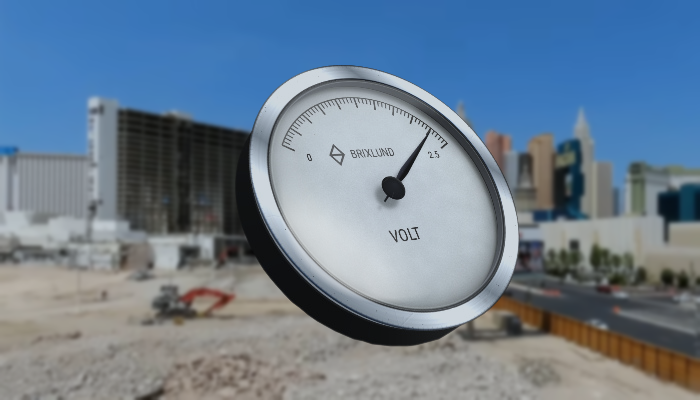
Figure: value=2.25 unit=V
